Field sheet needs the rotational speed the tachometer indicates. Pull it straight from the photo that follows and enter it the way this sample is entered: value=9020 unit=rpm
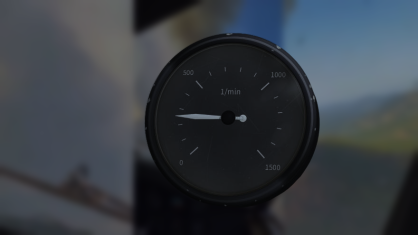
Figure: value=250 unit=rpm
